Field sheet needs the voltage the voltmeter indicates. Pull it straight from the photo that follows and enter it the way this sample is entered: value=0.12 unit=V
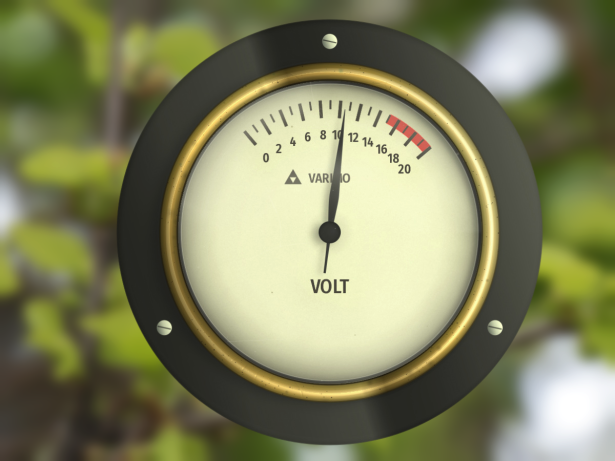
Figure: value=10.5 unit=V
